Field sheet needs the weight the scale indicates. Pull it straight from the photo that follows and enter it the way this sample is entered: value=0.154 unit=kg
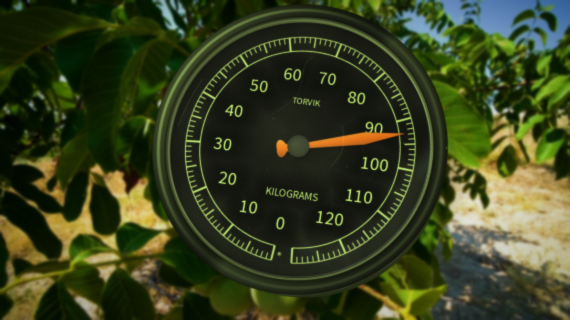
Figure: value=93 unit=kg
